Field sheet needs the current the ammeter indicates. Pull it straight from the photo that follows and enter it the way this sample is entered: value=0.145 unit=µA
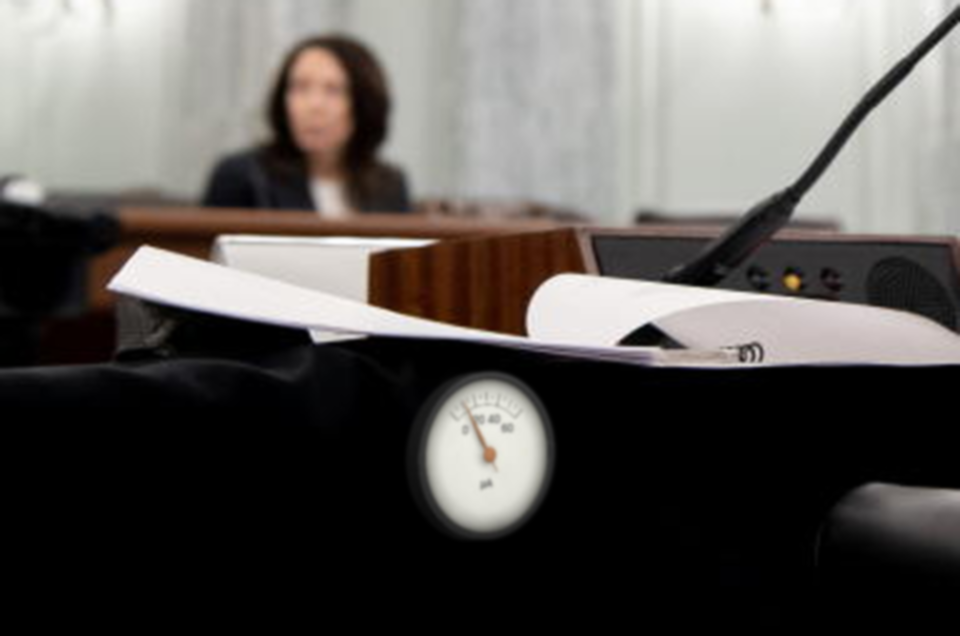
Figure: value=10 unit=µA
